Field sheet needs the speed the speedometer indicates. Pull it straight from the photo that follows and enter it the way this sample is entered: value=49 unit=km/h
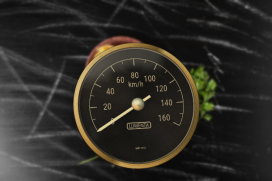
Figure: value=0 unit=km/h
